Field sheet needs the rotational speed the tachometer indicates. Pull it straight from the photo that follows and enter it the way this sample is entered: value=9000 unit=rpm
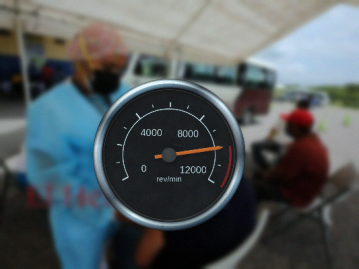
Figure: value=10000 unit=rpm
